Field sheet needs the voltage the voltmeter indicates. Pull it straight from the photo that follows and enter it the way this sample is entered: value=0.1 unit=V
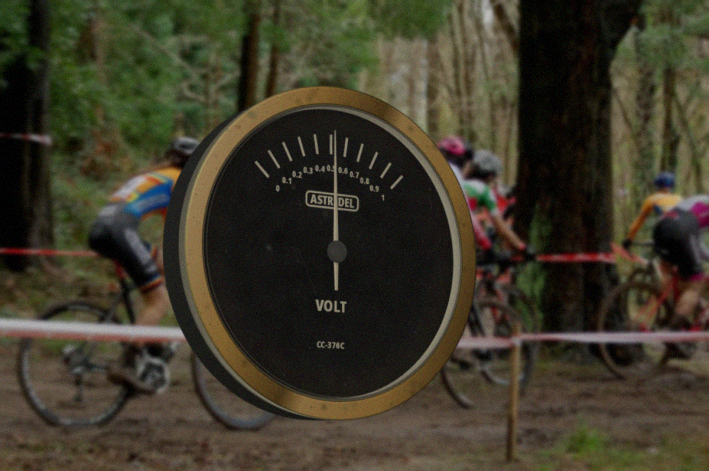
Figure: value=0.5 unit=V
